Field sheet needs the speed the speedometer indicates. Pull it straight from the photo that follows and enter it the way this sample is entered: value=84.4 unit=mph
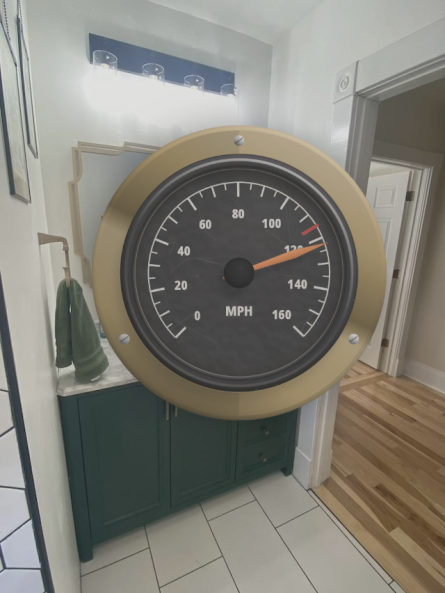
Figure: value=122.5 unit=mph
